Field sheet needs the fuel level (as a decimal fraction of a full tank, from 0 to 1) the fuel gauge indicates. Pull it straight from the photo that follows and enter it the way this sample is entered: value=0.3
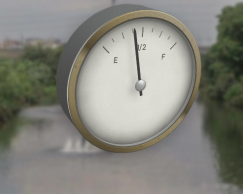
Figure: value=0.375
